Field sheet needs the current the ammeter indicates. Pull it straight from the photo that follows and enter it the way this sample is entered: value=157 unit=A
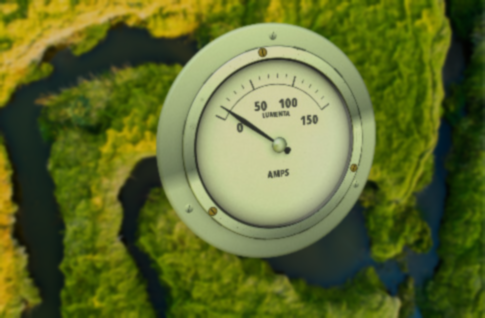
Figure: value=10 unit=A
